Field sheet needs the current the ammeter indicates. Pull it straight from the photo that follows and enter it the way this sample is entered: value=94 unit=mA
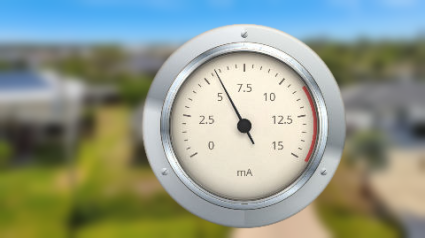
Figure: value=5.75 unit=mA
